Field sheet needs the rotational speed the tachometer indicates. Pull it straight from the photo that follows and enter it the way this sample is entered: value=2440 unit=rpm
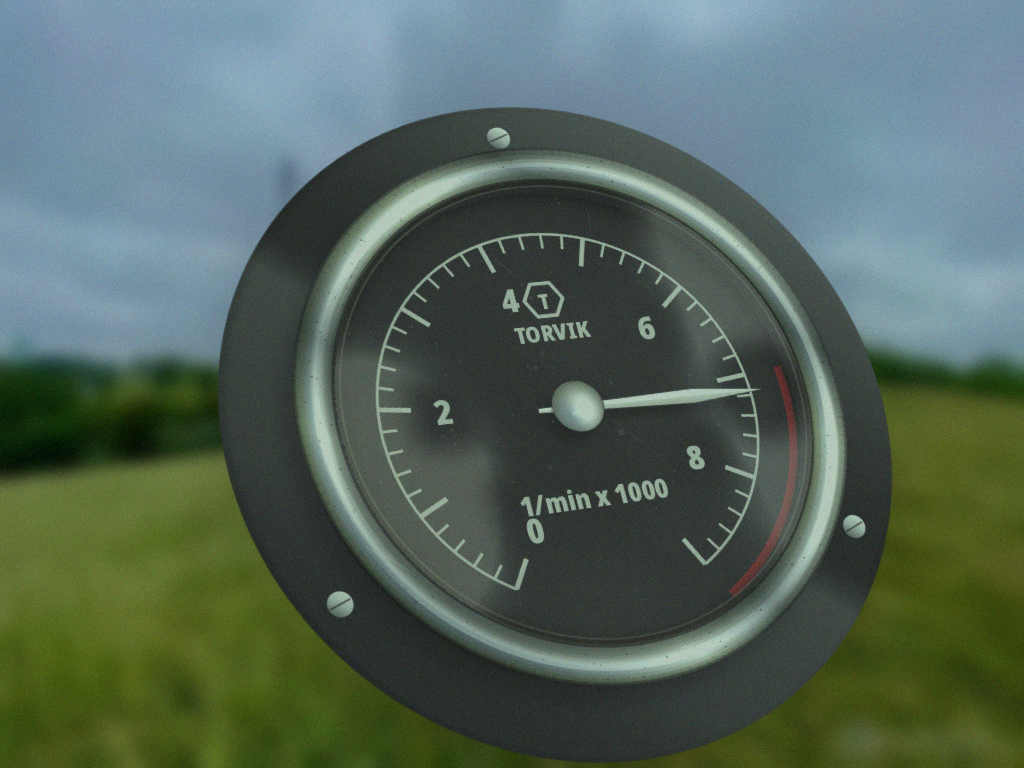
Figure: value=7200 unit=rpm
